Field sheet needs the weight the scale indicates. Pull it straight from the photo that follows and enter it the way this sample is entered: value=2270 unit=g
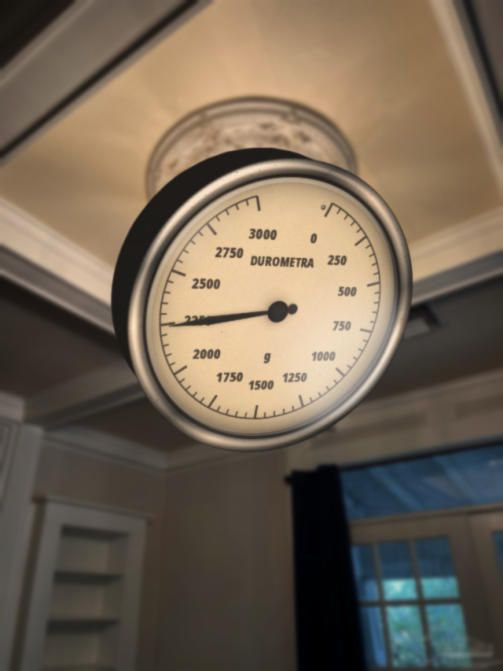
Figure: value=2250 unit=g
